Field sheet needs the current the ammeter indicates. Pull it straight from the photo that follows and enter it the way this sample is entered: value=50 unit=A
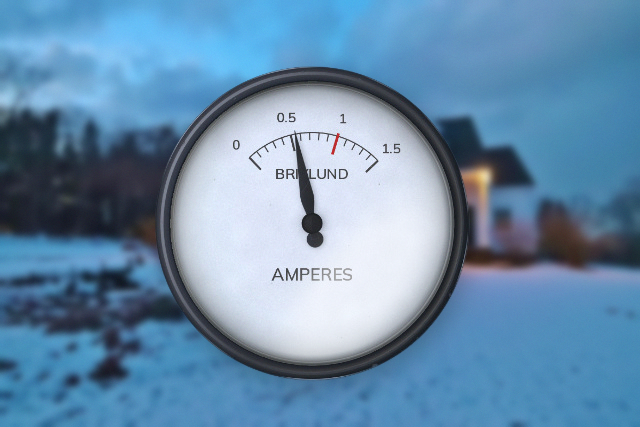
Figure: value=0.55 unit=A
